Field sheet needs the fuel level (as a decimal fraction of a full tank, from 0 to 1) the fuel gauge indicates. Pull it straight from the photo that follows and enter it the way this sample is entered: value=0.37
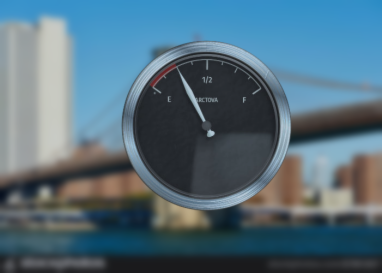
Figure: value=0.25
